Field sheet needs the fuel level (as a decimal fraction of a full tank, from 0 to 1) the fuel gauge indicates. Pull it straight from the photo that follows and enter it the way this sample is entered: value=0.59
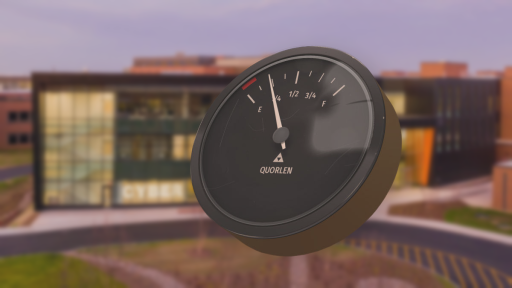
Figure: value=0.25
